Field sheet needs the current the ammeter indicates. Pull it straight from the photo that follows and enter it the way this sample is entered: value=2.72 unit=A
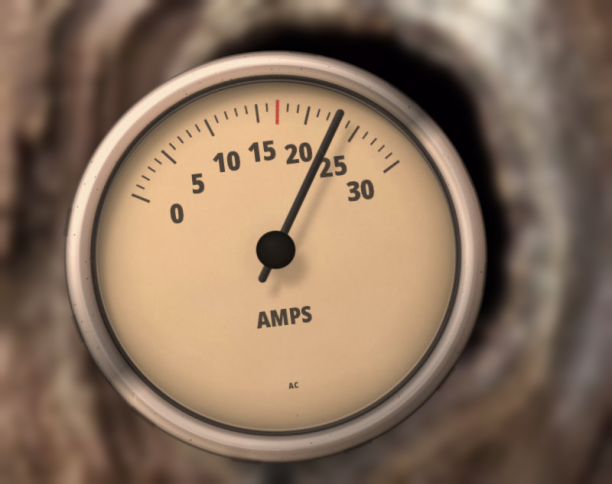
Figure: value=23 unit=A
